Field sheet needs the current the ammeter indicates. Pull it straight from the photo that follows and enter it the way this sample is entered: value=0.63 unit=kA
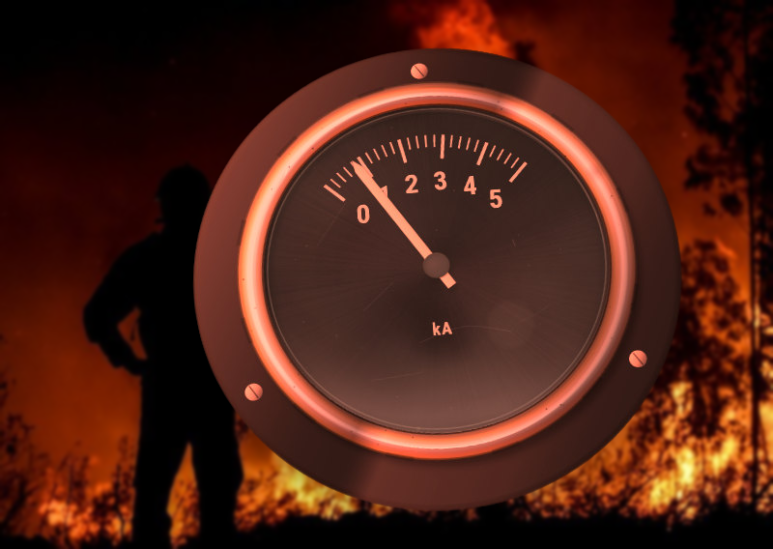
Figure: value=0.8 unit=kA
